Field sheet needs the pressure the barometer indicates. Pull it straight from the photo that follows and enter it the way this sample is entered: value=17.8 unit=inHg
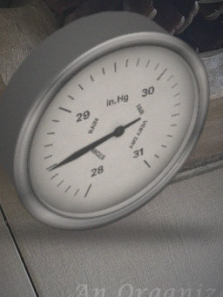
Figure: value=28.5 unit=inHg
